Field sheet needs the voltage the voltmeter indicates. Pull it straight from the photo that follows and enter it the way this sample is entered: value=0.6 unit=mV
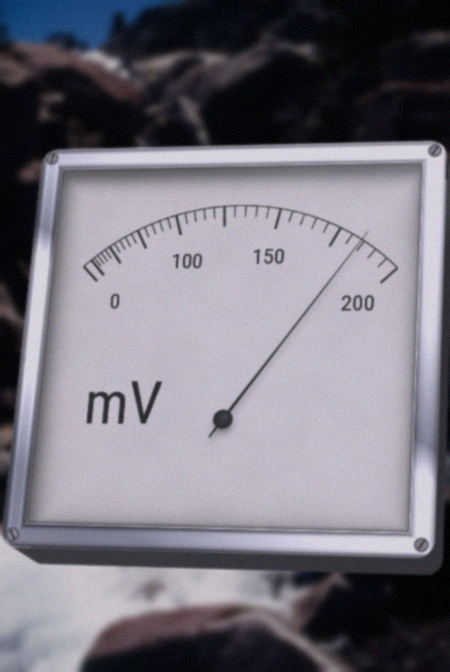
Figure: value=185 unit=mV
